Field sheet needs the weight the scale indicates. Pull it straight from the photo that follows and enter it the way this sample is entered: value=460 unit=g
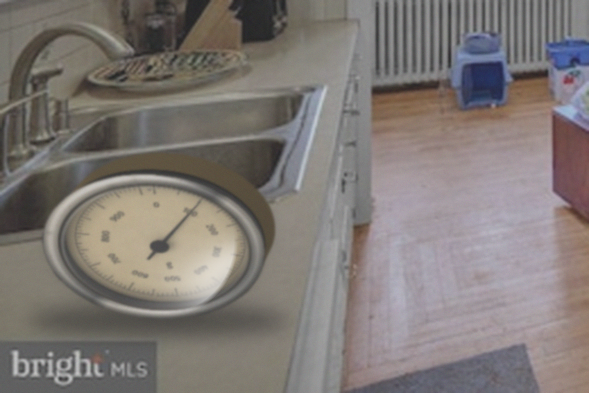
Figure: value=100 unit=g
